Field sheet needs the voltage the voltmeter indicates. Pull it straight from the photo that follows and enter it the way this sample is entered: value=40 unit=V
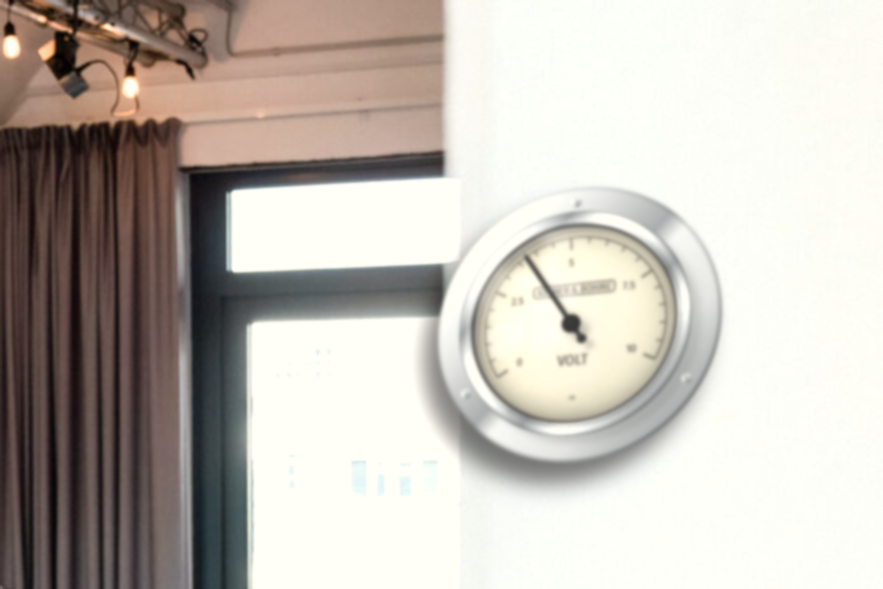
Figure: value=3.75 unit=V
